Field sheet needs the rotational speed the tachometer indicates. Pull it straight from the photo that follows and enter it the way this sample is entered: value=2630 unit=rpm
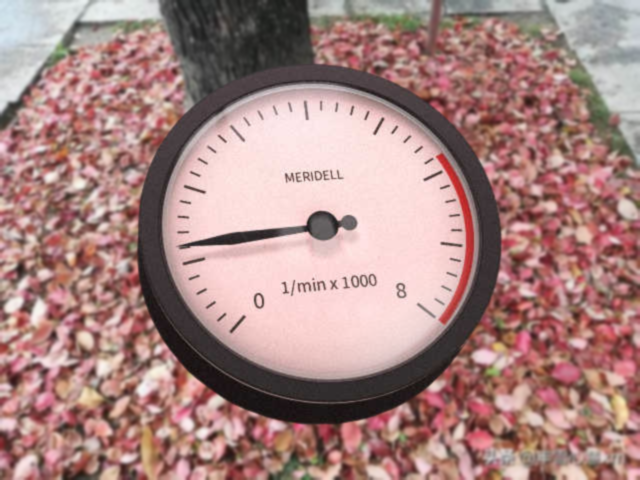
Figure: value=1200 unit=rpm
